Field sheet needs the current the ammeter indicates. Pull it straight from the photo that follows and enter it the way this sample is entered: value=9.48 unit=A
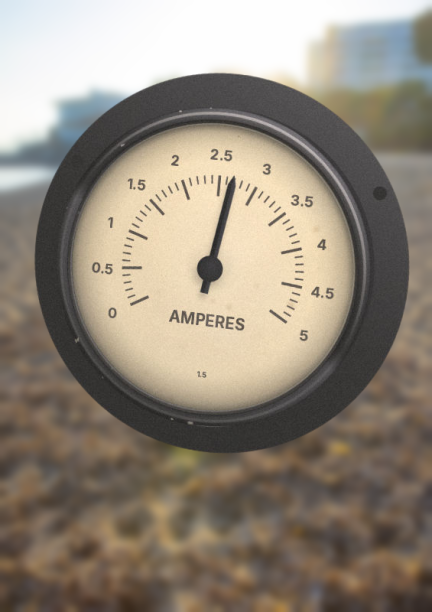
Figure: value=2.7 unit=A
